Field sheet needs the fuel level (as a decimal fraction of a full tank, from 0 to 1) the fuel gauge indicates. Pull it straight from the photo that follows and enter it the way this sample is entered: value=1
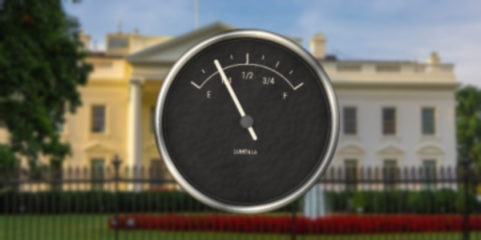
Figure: value=0.25
